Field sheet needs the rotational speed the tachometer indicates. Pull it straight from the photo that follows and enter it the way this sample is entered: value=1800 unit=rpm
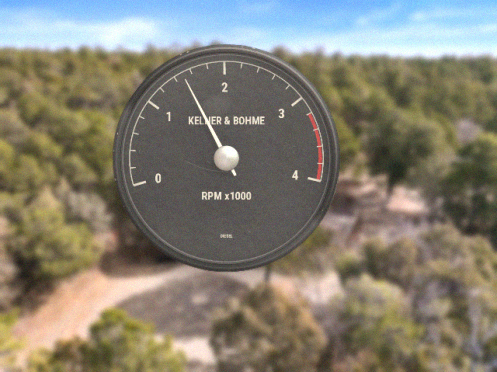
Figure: value=1500 unit=rpm
